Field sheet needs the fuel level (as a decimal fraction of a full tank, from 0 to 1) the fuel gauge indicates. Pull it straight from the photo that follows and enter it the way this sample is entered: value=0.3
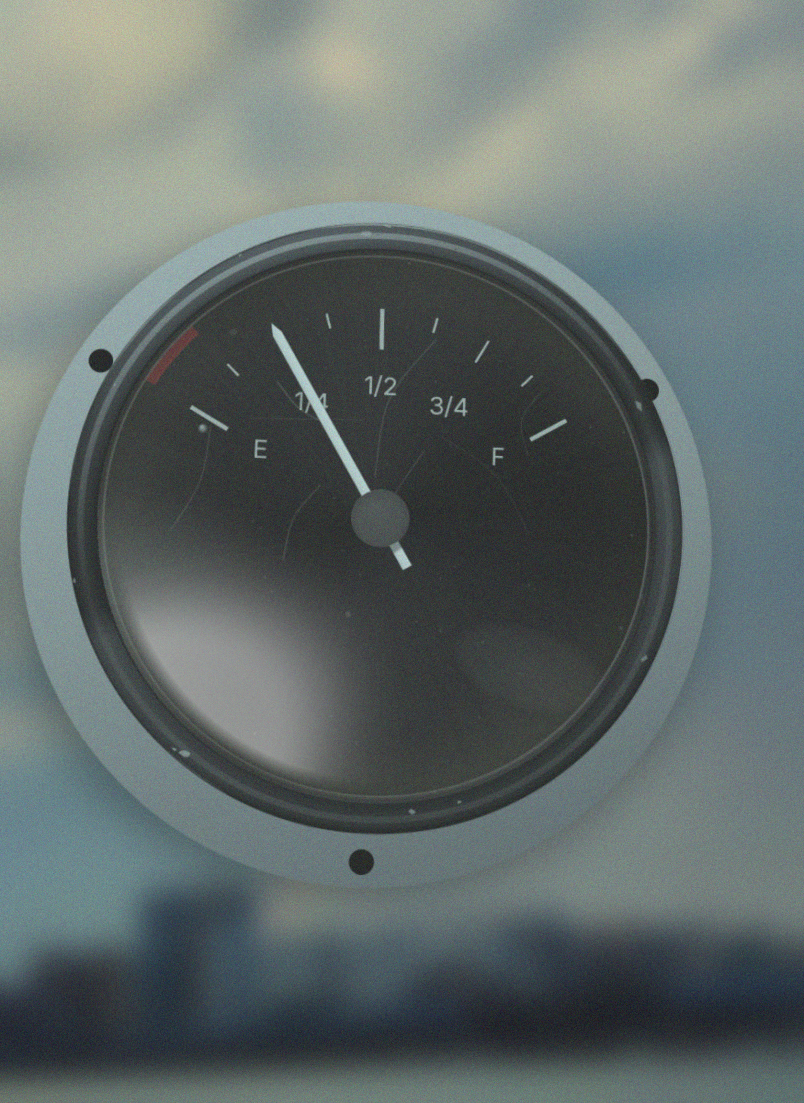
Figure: value=0.25
